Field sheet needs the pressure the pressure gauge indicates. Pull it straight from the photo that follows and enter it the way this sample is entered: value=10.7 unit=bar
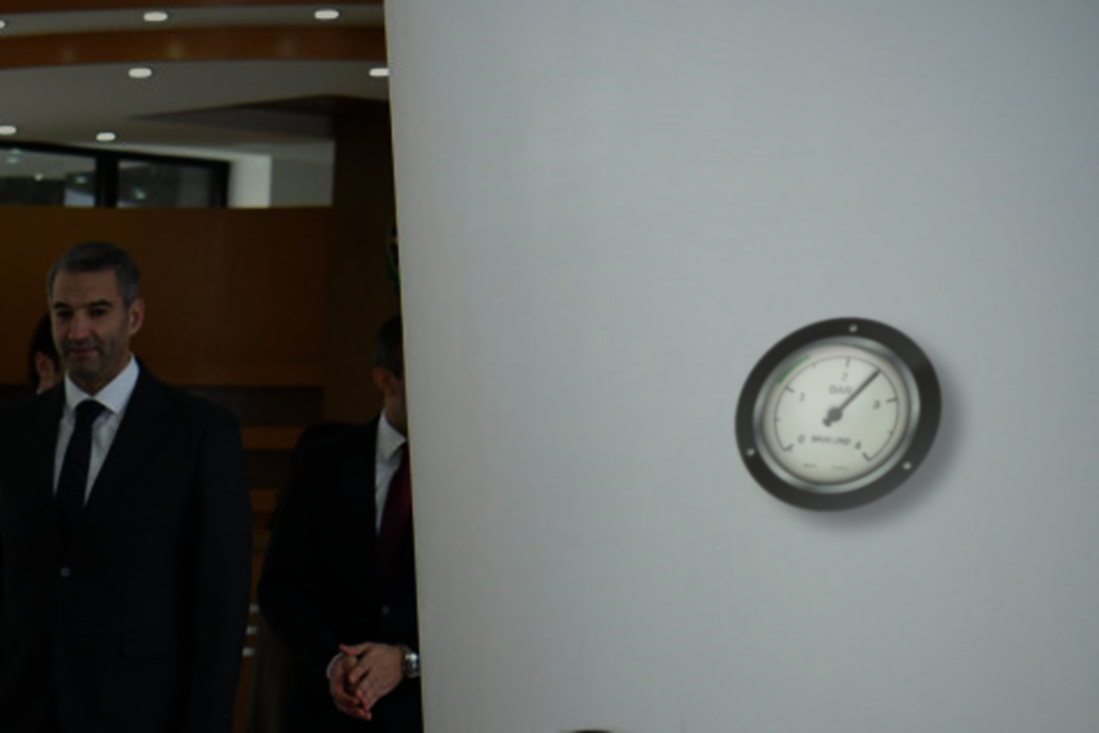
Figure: value=2.5 unit=bar
